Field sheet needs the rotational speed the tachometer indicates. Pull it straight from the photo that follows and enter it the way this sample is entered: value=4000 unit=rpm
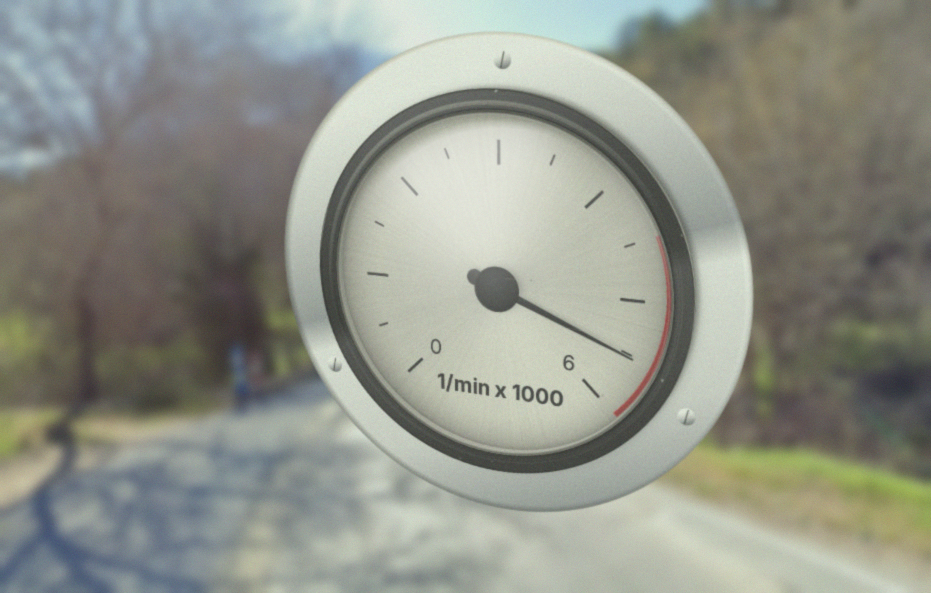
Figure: value=5500 unit=rpm
